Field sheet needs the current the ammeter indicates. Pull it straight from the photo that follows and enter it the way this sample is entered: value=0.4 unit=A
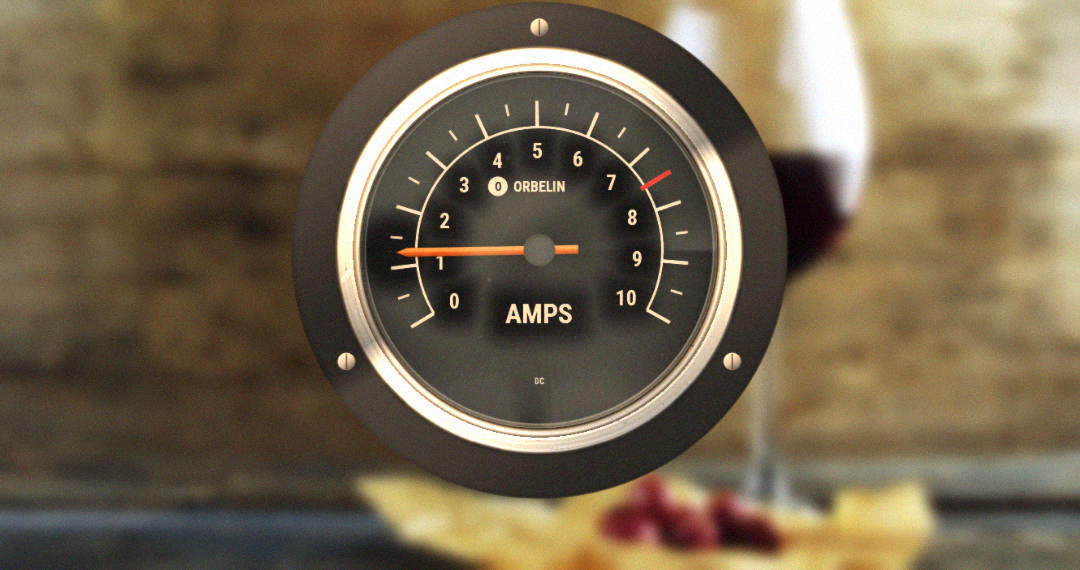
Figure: value=1.25 unit=A
